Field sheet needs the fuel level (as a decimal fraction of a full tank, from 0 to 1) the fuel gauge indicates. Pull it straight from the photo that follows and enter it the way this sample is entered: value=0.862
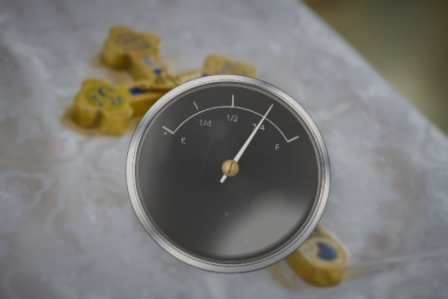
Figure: value=0.75
